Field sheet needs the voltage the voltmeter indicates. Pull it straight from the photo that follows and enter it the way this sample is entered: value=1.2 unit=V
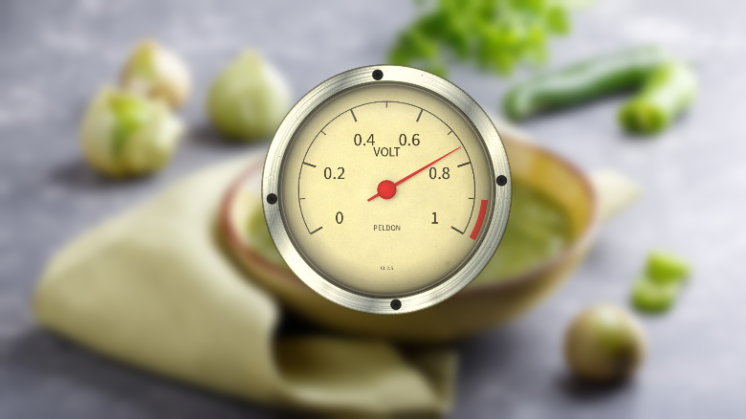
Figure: value=0.75 unit=V
